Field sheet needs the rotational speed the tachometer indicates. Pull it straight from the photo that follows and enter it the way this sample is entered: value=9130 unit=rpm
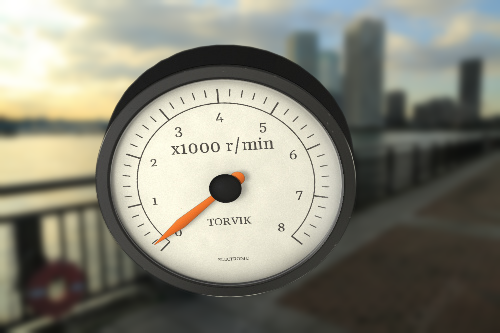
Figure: value=200 unit=rpm
